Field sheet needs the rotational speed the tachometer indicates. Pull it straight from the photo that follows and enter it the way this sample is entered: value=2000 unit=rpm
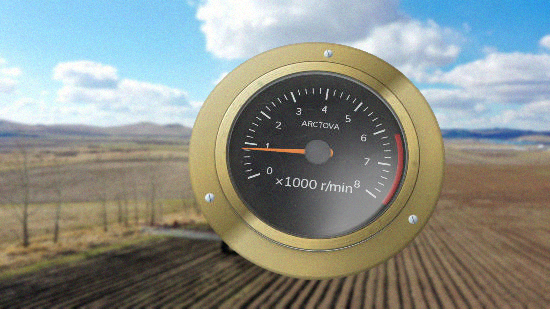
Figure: value=800 unit=rpm
